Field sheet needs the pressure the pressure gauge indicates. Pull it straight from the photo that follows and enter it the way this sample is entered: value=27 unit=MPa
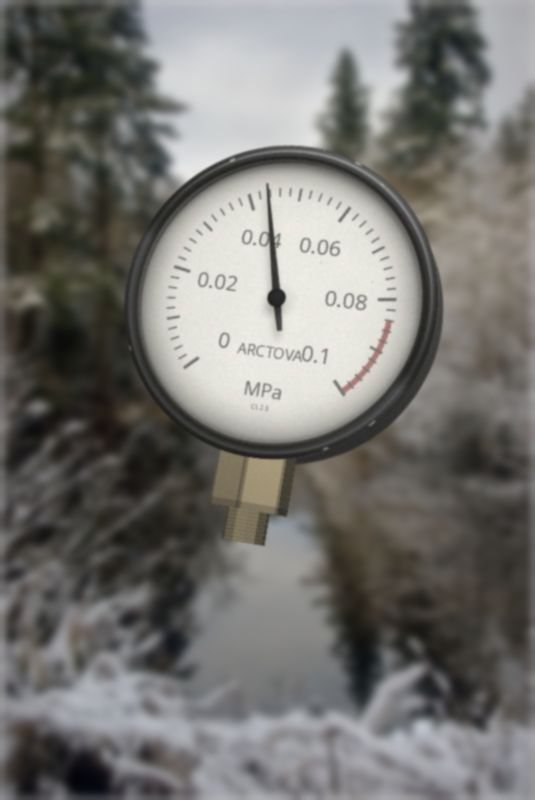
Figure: value=0.044 unit=MPa
